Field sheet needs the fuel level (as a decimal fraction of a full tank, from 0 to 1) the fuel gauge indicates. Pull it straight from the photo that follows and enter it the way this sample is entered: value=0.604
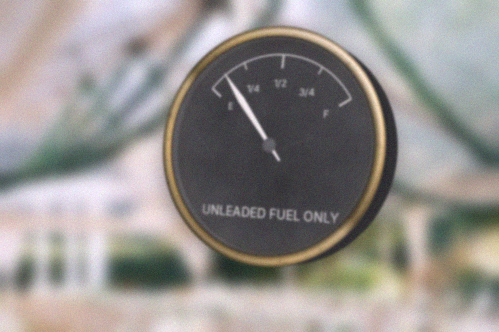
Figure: value=0.125
